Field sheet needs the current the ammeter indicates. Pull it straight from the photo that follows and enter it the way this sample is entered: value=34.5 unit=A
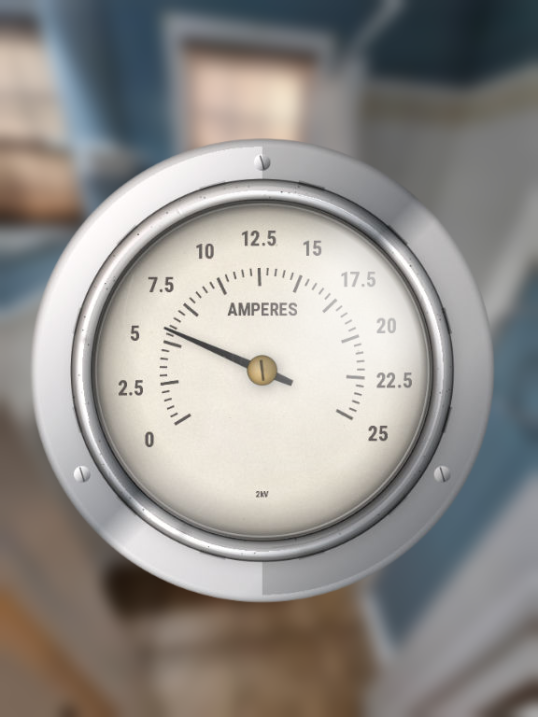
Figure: value=5.75 unit=A
